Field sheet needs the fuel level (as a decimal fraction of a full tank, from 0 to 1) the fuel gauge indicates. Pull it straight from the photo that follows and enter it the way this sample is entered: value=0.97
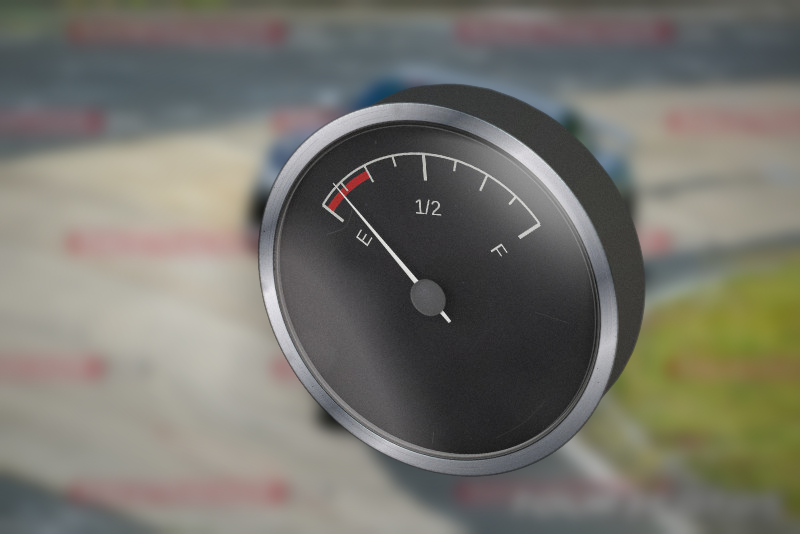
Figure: value=0.125
